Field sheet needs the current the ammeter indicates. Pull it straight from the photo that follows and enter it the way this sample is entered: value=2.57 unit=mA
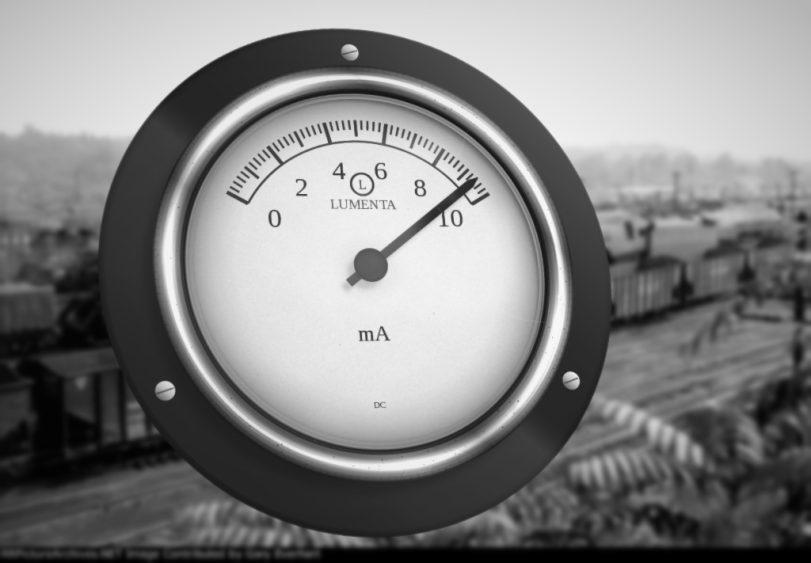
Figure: value=9.4 unit=mA
